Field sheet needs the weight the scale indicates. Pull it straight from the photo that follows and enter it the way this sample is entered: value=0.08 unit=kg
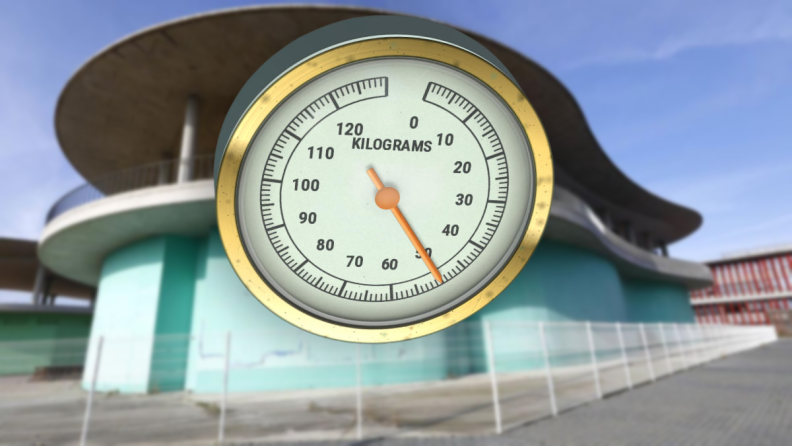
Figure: value=50 unit=kg
